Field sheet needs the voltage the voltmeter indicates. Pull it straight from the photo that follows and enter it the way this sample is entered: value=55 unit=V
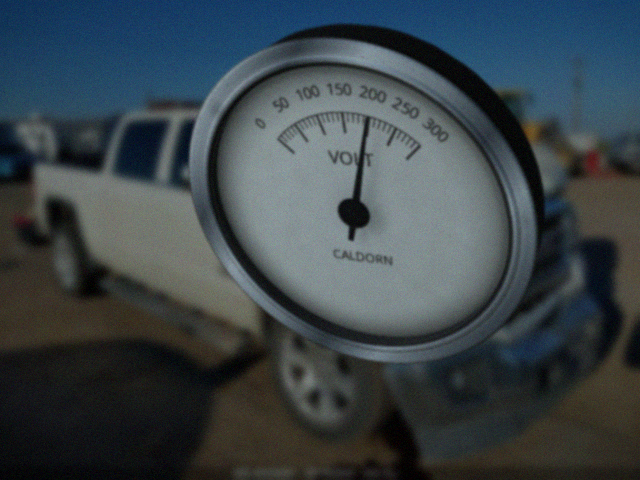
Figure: value=200 unit=V
